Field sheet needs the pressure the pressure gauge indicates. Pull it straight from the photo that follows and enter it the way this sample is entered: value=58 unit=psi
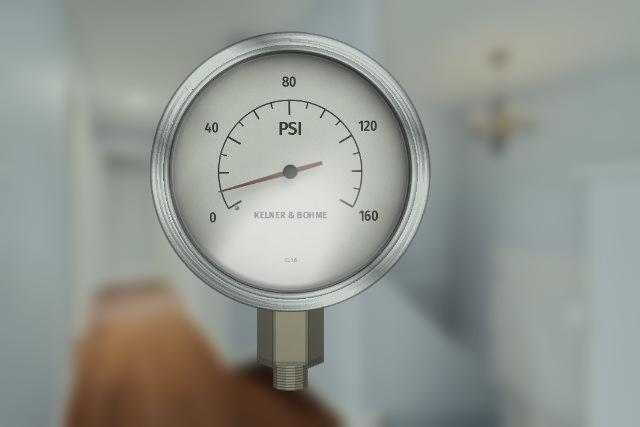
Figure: value=10 unit=psi
